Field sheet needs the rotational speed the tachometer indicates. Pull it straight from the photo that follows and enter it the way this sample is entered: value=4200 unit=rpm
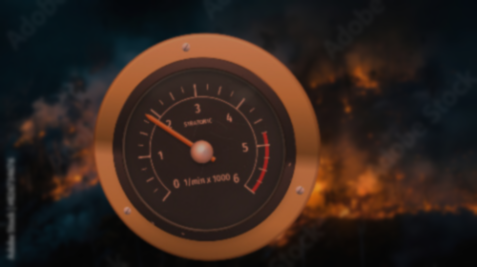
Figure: value=1875 unit=rpm
